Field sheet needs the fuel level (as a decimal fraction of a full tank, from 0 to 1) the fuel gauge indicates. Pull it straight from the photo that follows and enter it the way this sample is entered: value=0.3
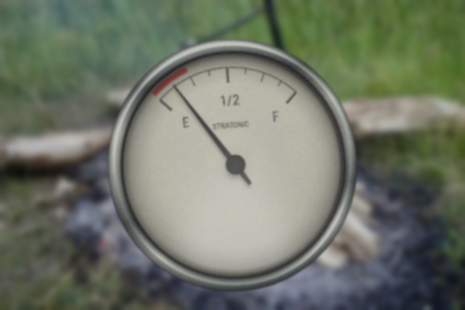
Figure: value=0.125
